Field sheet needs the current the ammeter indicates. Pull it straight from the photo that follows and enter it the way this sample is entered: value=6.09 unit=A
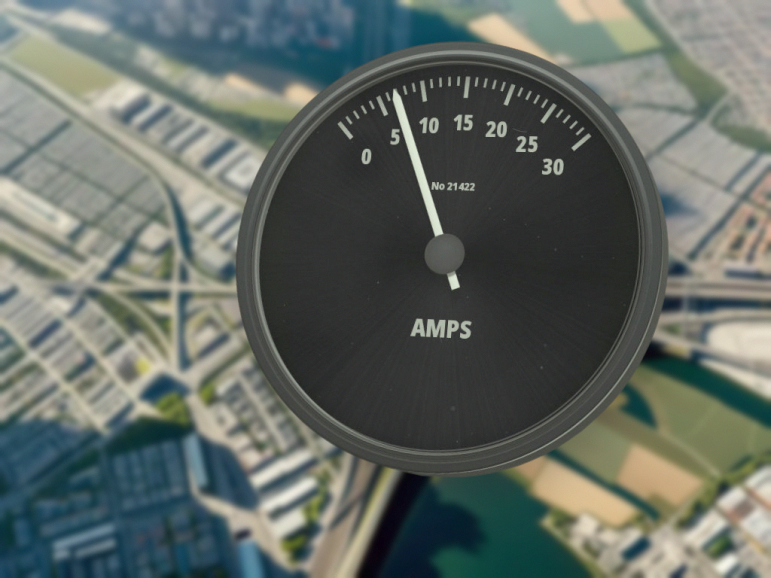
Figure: value=7 unit=A
